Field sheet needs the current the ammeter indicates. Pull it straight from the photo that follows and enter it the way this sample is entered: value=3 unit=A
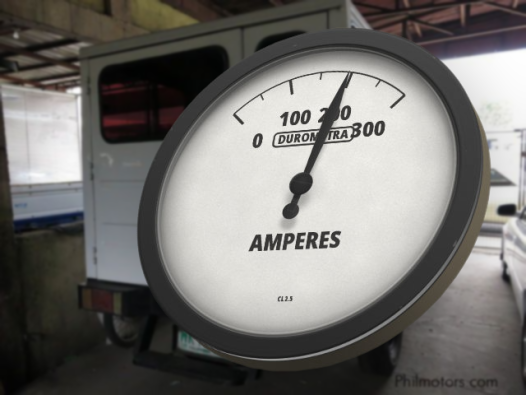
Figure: value=200 unit=A
